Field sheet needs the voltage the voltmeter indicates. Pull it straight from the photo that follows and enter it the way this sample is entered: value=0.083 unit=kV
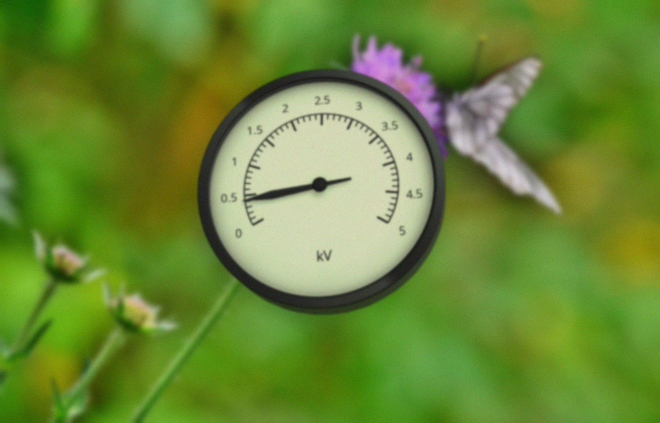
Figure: value=0.4 unit=kV
